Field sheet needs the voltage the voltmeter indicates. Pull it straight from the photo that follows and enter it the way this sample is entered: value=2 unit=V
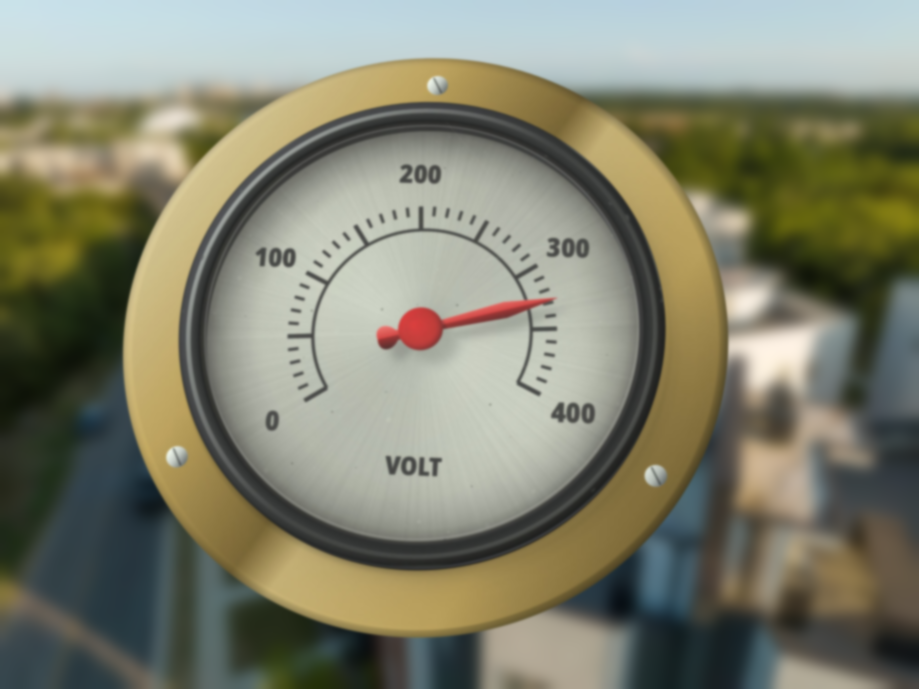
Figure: value=330 unit=V
